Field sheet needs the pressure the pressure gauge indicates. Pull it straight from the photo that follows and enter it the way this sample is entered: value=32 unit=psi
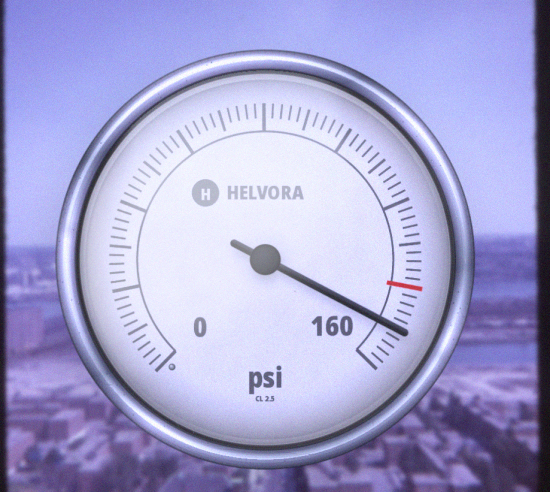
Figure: value=150 unit=psi
